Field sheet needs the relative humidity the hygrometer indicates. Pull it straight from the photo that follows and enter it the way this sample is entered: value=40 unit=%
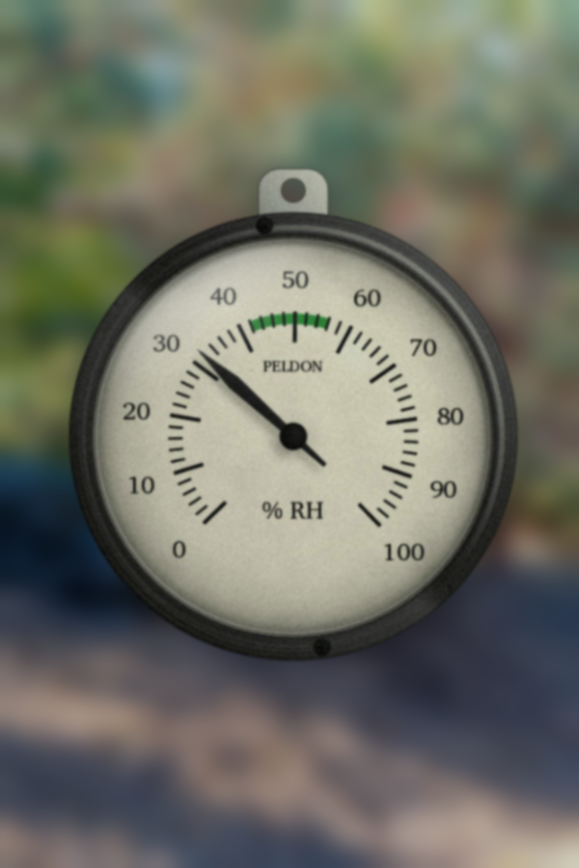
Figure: value=32 unit=%
